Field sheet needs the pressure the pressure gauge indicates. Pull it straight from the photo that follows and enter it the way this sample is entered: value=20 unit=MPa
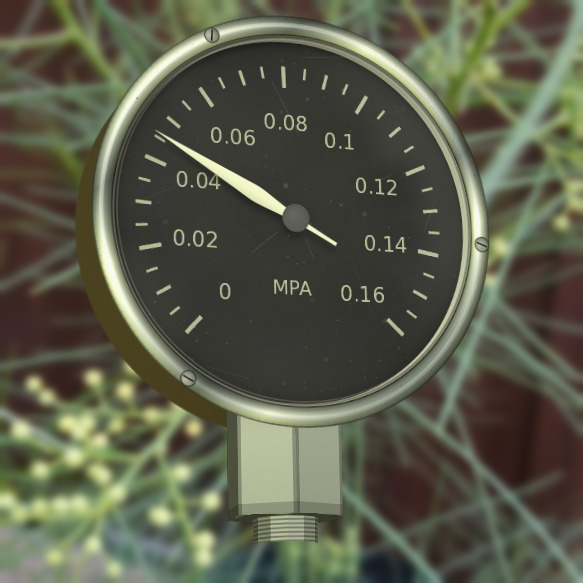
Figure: value=0.045 unit=MPa
